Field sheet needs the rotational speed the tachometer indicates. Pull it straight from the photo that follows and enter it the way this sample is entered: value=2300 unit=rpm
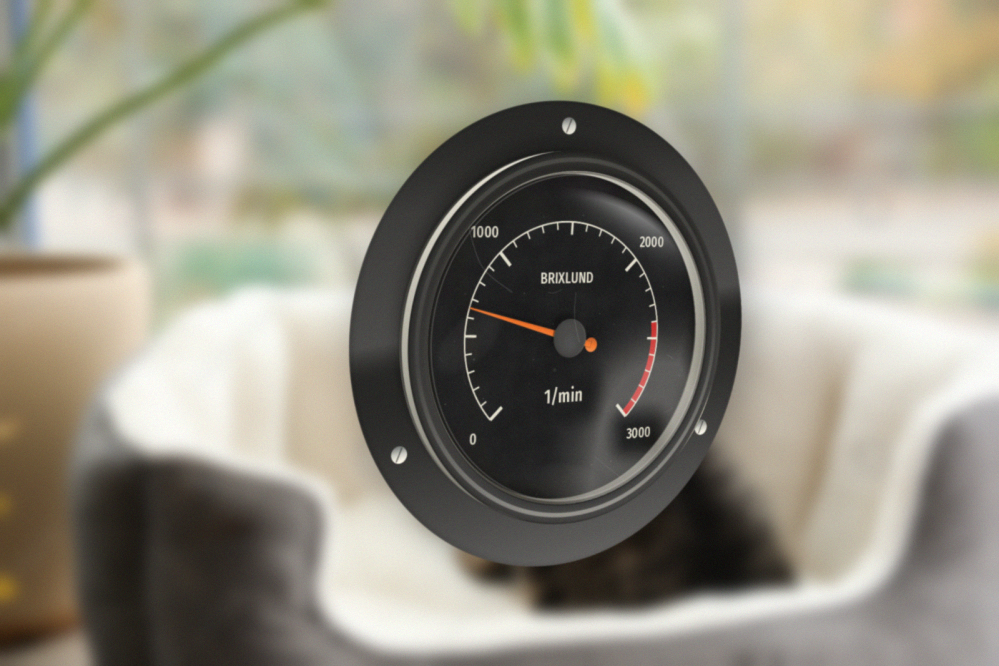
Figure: value=650 unit=rpm
